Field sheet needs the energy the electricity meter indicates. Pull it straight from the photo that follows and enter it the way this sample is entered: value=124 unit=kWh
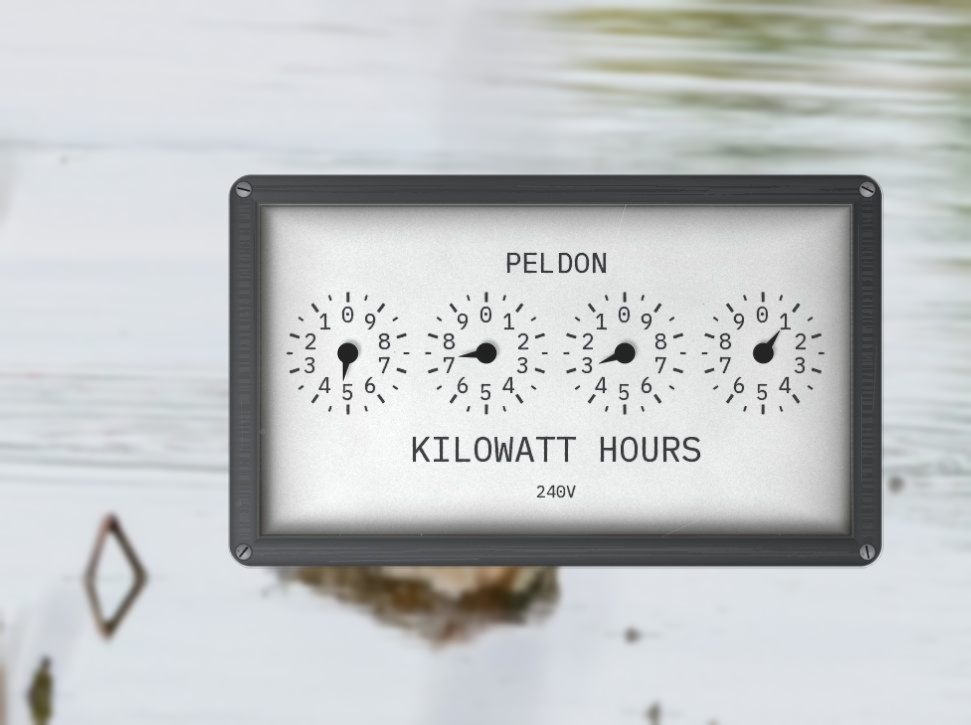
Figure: value=4731 unit=kWh
